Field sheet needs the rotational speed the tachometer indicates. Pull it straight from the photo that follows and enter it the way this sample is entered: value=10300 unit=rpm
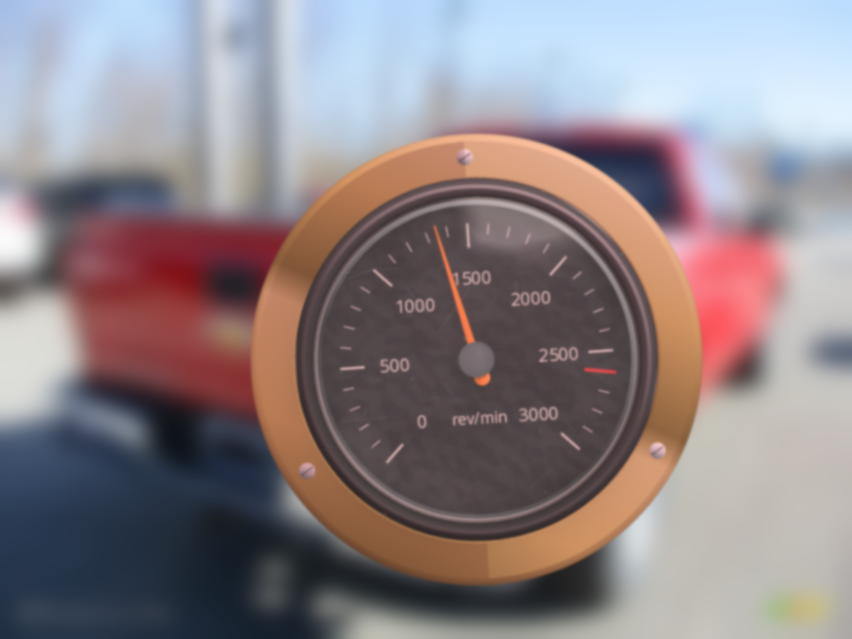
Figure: value=1350 unit=rpm
